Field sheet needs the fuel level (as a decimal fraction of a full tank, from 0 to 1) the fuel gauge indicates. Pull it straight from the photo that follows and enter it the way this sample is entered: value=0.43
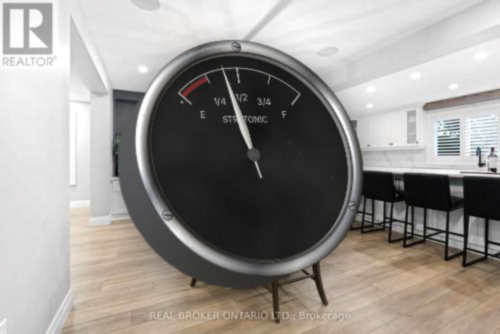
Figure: value=0.375
